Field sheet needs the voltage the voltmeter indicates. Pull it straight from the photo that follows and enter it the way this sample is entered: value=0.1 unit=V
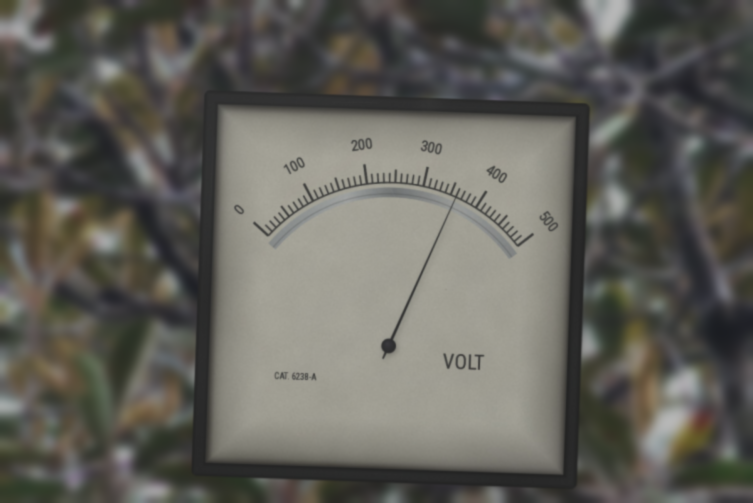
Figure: value=360 unit=V
